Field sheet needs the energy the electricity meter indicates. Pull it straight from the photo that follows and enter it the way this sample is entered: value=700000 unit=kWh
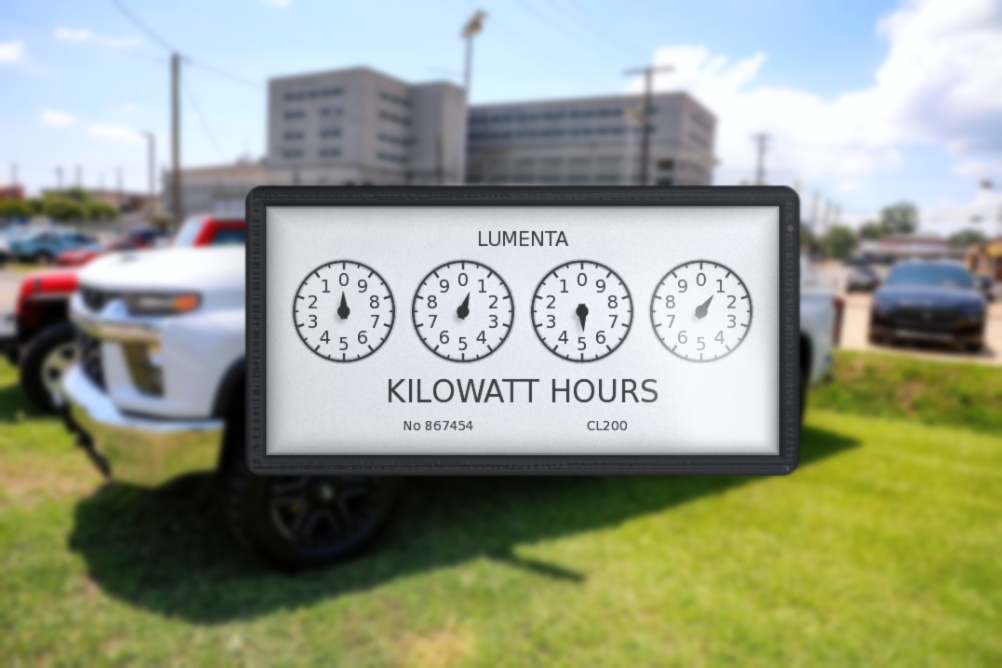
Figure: value=51 unit=kWh
